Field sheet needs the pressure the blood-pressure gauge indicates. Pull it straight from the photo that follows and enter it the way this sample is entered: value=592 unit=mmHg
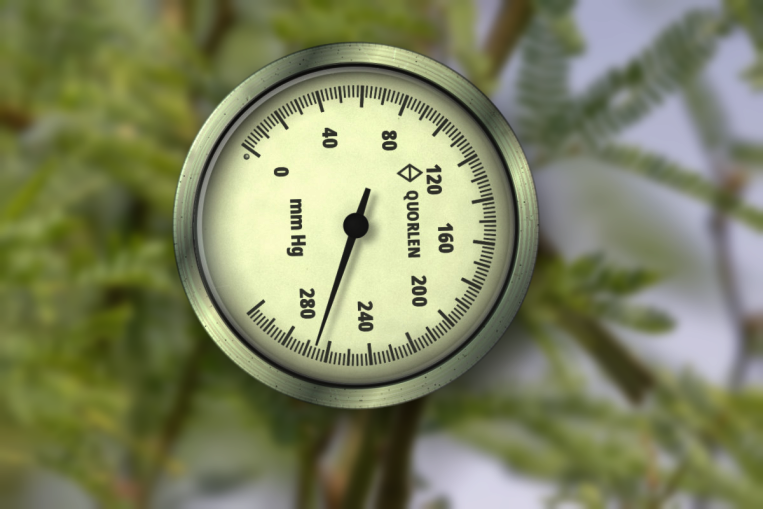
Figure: value=266 unit=mmHg
